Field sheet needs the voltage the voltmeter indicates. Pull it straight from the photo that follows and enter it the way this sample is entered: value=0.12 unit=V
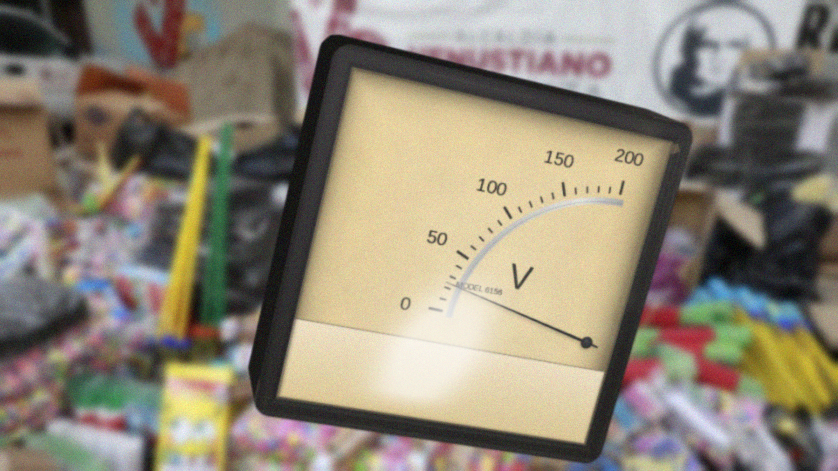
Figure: value=25 unit=V
